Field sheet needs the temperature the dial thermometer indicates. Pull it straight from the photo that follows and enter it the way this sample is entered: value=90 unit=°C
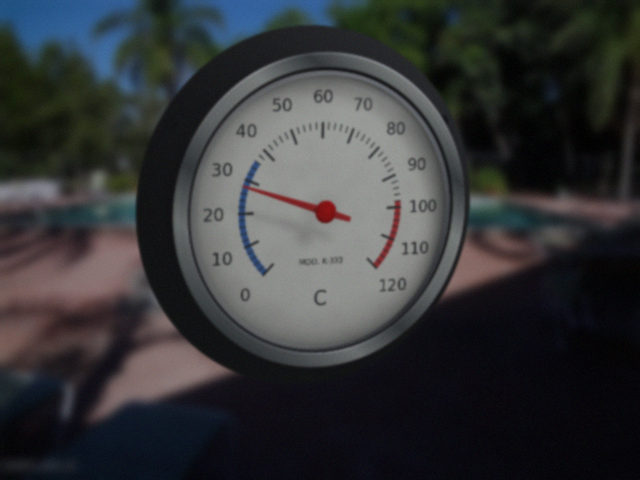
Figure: value=28 unit=°C
